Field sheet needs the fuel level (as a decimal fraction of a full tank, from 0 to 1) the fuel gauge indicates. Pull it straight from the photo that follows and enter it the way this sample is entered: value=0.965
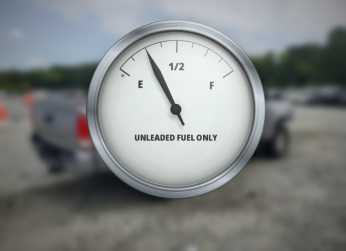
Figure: value=0.25
